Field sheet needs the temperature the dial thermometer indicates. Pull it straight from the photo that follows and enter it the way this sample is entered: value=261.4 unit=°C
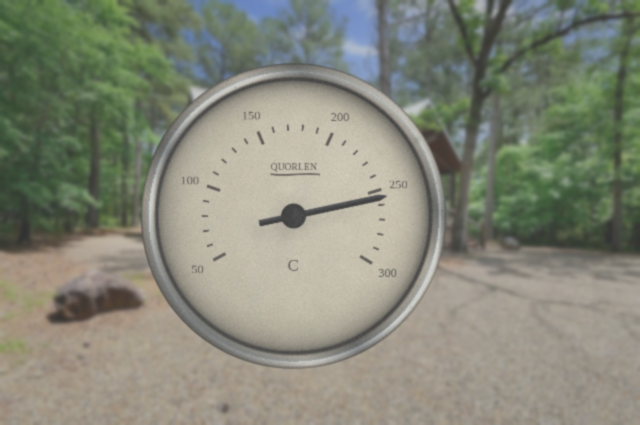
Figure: value=255 unit=°C
